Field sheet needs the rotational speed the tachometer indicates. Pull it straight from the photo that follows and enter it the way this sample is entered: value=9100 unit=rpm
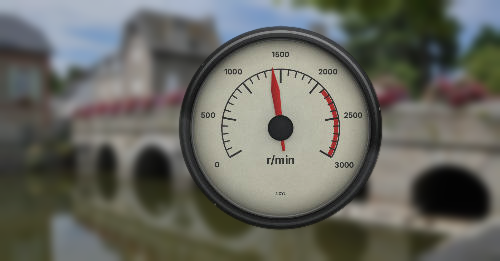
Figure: value=1400 unit=rpm
